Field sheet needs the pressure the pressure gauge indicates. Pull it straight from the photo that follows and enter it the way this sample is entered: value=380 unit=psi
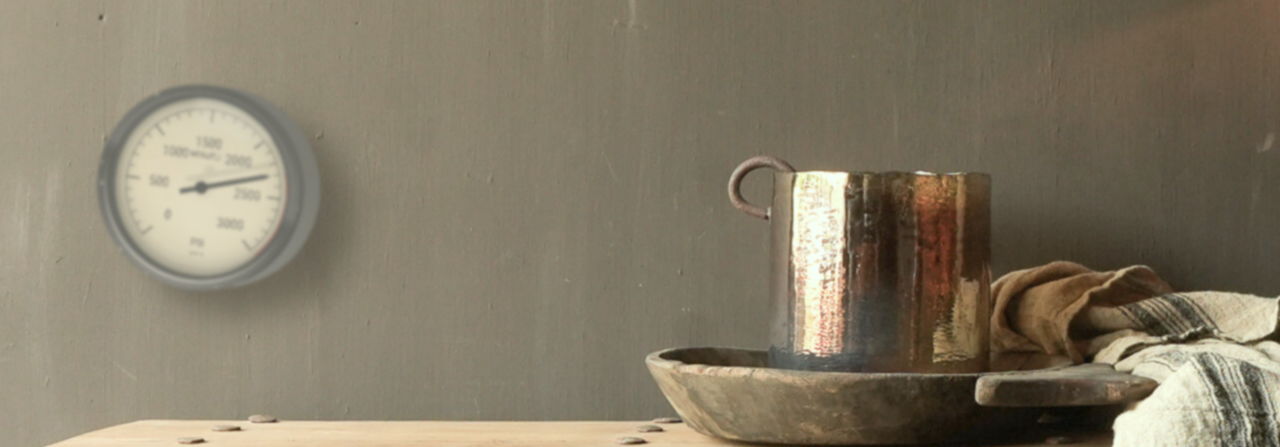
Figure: value=2300 unit=psi
